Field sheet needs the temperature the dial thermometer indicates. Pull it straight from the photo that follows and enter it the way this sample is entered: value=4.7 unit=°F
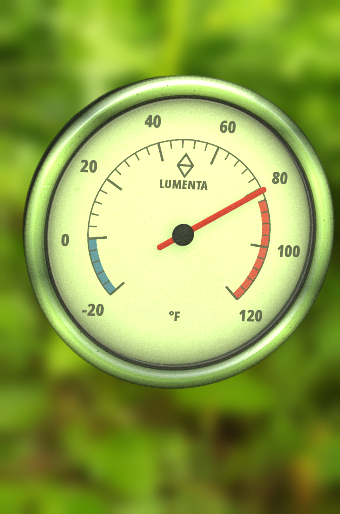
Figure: value=80 unit=°F
